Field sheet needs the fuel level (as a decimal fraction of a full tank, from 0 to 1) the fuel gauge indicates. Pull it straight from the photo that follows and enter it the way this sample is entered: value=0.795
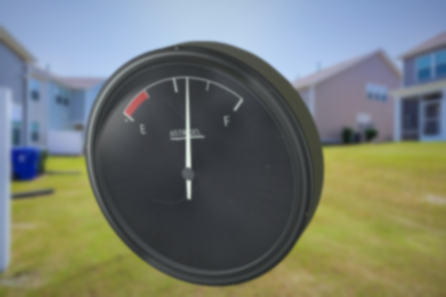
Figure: value=0.625
